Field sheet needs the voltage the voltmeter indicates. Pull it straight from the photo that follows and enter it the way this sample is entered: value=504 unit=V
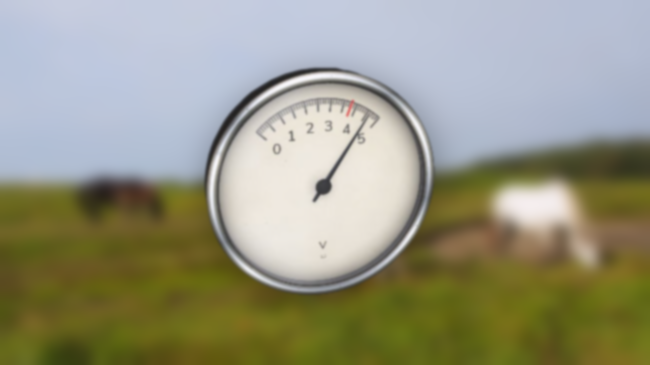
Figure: value=4.5 unit=V
